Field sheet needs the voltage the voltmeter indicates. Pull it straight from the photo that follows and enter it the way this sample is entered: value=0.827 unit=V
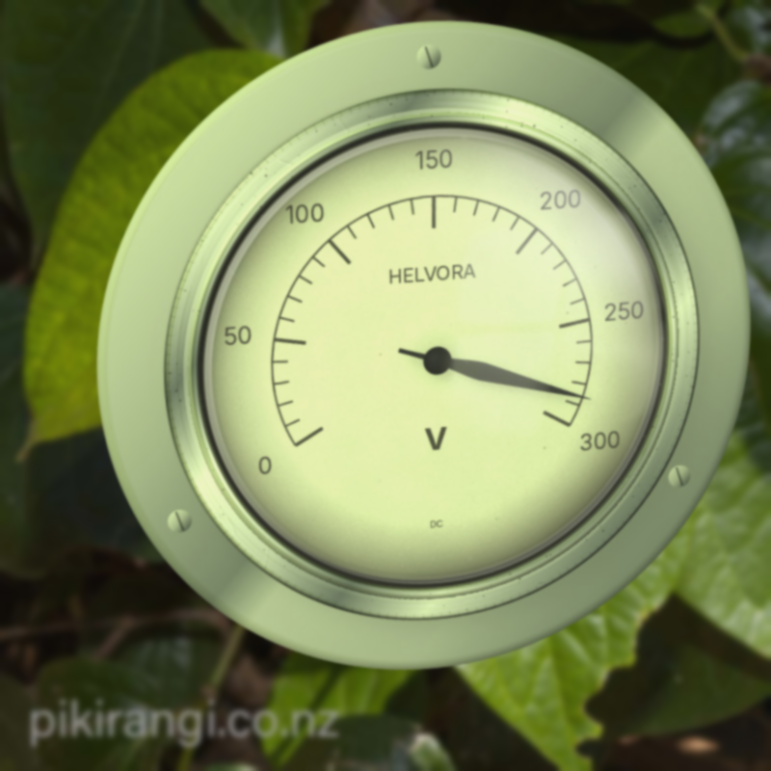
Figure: value=285 unit=V
